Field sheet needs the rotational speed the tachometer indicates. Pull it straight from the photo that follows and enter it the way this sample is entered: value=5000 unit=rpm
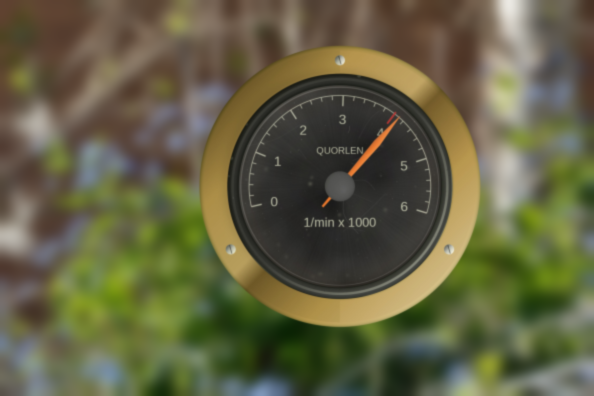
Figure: value=4100 unit=rpm
